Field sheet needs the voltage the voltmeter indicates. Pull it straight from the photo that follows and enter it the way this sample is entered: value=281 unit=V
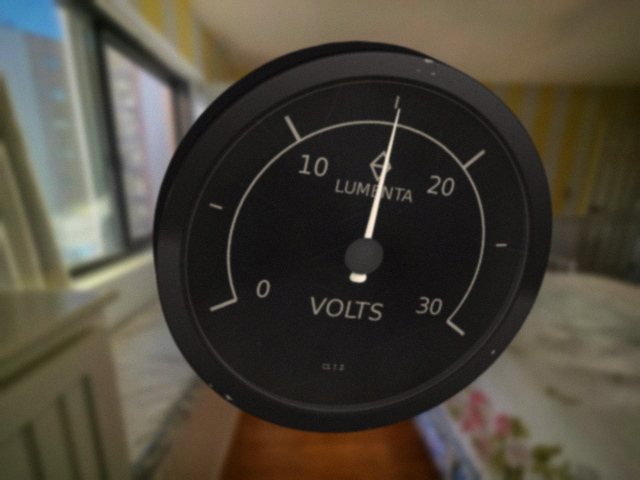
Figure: value=15 unit=V
